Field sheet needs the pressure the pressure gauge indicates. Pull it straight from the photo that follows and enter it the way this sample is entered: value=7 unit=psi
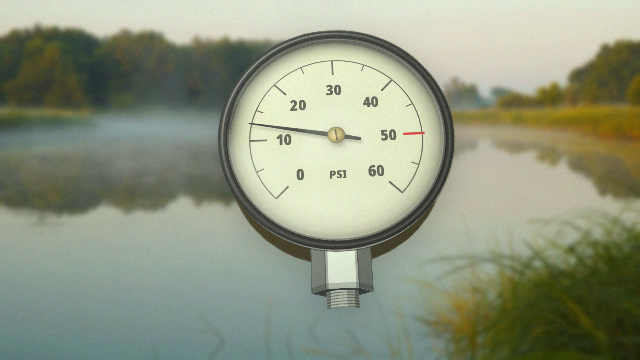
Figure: value=12.5 unit=psi
